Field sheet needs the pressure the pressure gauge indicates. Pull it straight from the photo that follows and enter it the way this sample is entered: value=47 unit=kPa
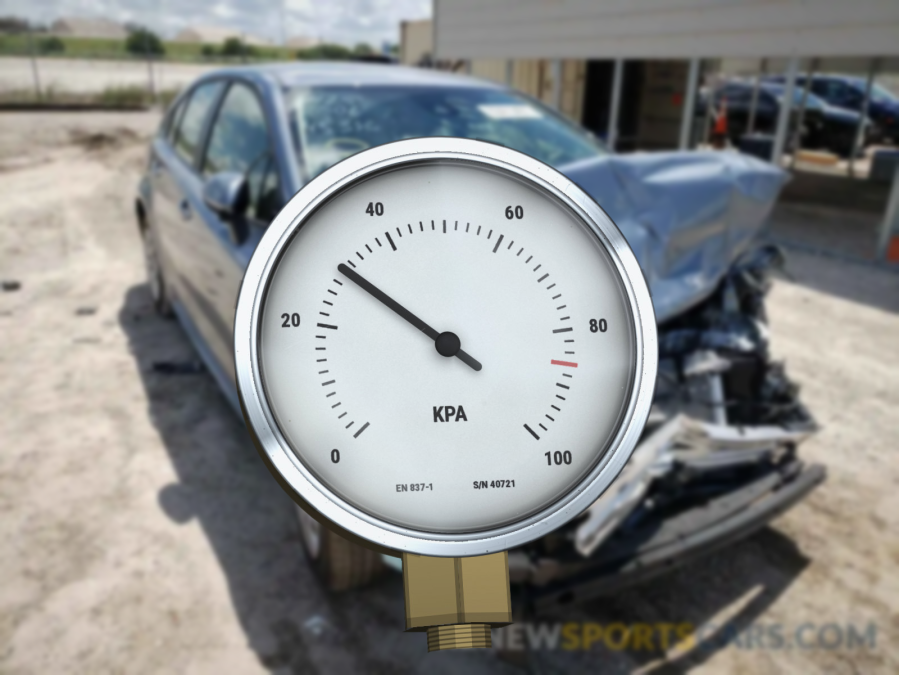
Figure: value=30 unit=kPa
